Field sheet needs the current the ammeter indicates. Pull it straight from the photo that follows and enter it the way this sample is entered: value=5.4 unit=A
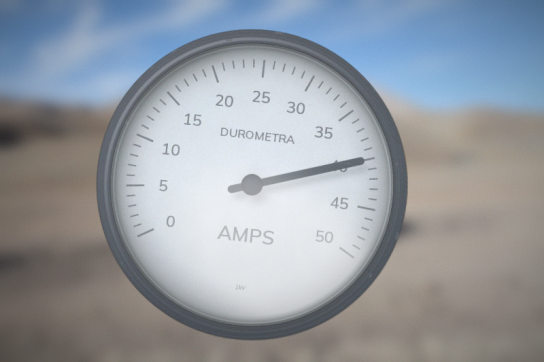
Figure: value=40 unit=A
